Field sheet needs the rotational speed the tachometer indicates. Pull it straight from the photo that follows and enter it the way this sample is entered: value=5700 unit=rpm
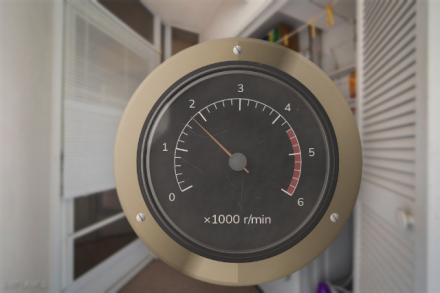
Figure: value=1800 unit=rpm
